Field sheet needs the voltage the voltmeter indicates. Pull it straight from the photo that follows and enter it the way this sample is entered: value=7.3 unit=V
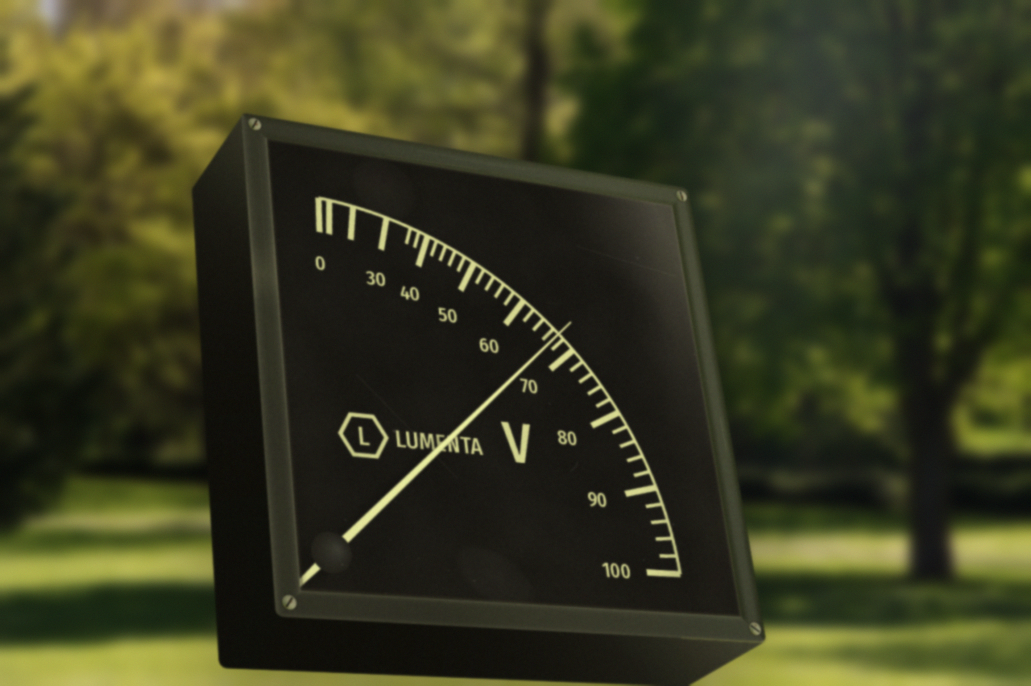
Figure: value=67 unit=V
